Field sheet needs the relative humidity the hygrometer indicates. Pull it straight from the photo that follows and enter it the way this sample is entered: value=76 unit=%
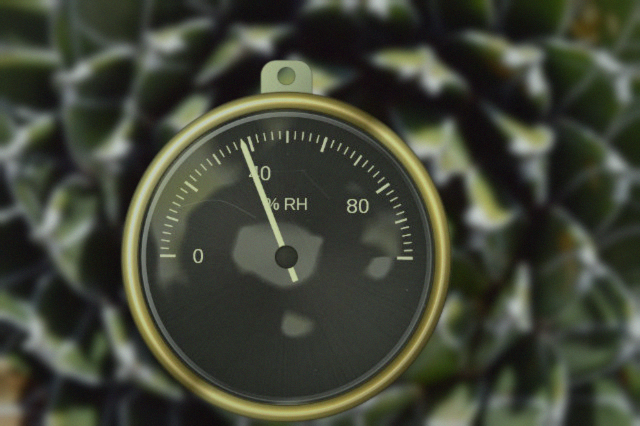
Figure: value=38 unit=%
